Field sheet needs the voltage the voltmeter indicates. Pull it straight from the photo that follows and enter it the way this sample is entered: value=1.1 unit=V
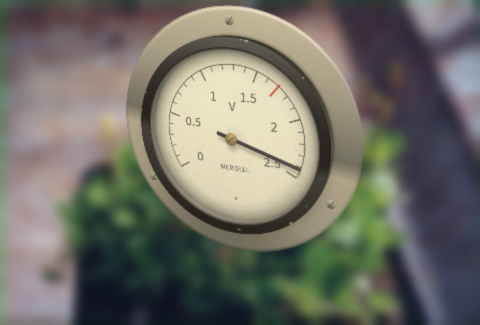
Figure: value=2.4 unit=V
